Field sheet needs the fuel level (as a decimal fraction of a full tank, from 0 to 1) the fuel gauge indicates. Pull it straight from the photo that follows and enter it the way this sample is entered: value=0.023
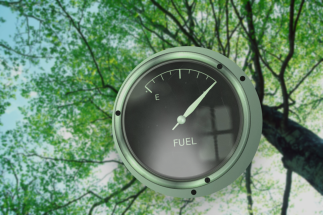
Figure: value=1
